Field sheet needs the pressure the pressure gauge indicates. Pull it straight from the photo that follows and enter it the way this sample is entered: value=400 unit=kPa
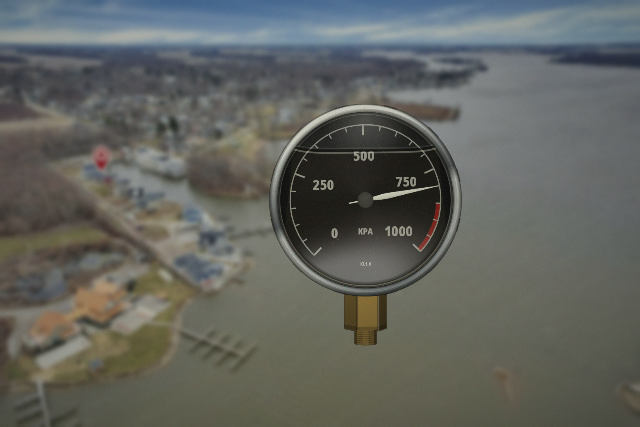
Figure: value=800 unit=kPa
